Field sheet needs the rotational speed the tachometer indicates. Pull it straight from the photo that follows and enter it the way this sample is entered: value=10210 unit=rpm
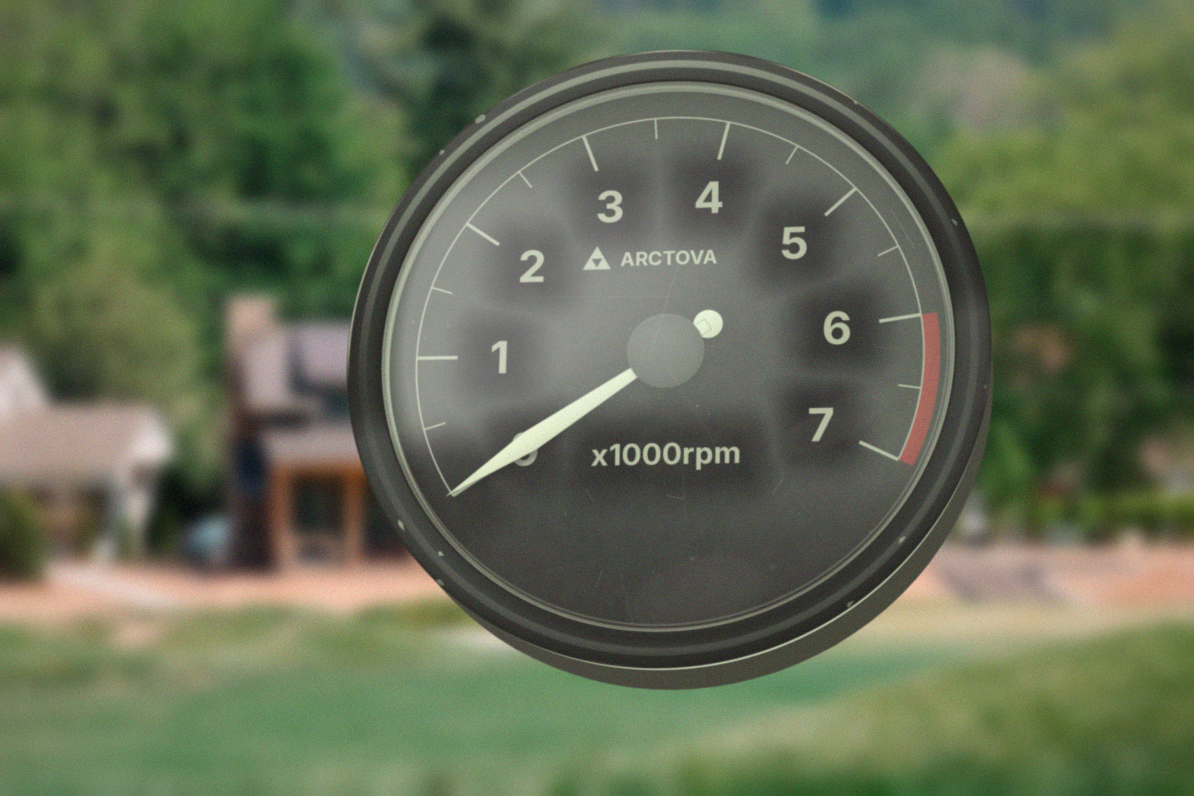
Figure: value=0 unit=rpm
